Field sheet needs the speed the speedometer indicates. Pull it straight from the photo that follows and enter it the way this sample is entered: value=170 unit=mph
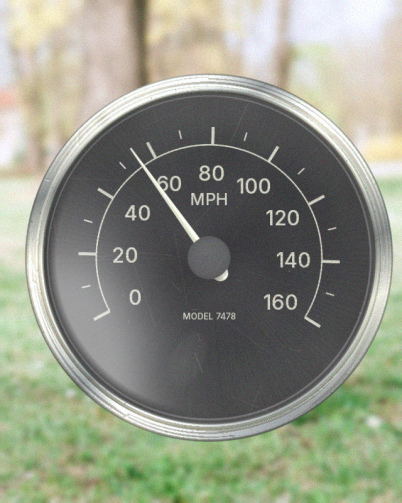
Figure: value=55 unit=mph
